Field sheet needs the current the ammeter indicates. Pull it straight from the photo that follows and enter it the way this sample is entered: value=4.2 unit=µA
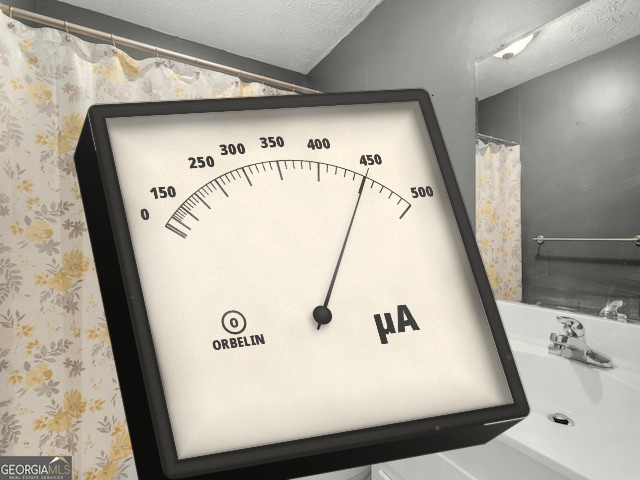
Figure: value=450 unit=µA
